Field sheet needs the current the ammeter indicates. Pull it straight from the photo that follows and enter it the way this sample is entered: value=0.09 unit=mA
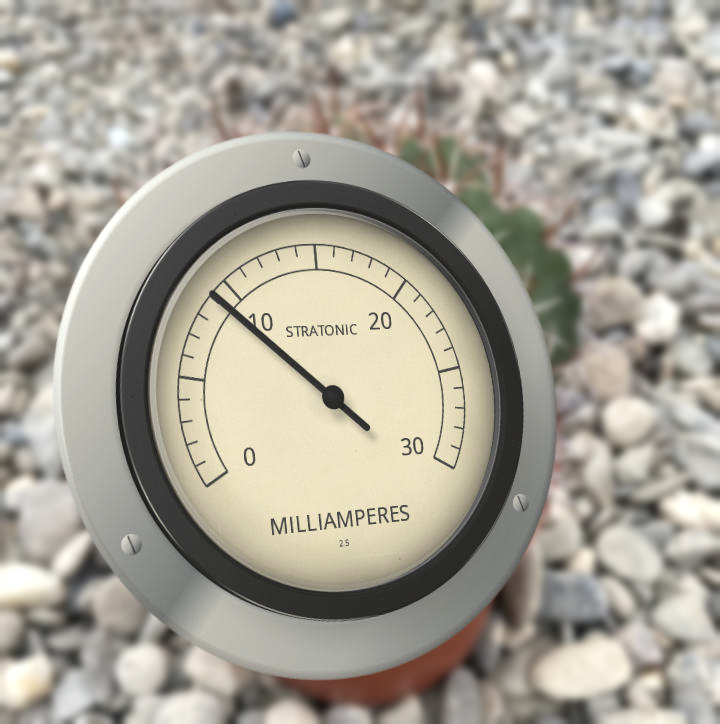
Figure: value=9 unit=mA
